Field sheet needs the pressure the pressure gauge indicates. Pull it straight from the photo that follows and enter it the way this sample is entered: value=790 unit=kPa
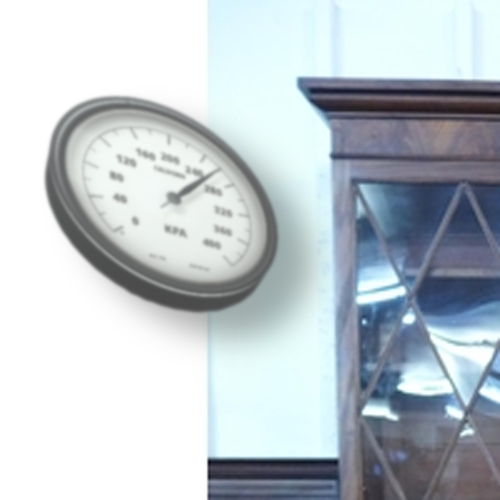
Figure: value=260 unit=kPa
